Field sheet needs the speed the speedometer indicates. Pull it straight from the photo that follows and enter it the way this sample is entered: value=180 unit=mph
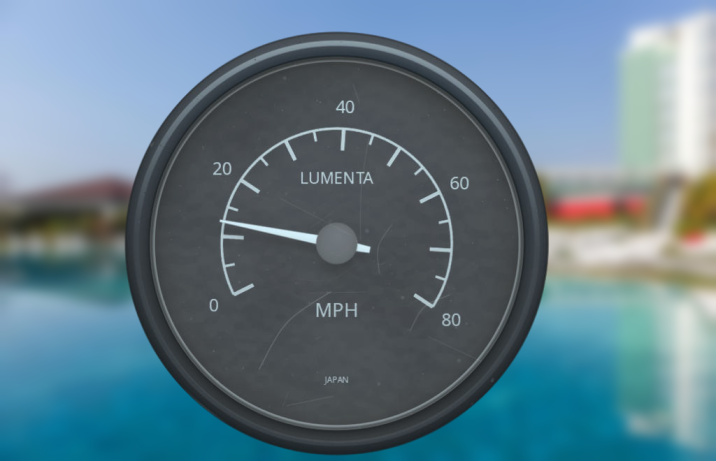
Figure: value=12.5 unit=mph
